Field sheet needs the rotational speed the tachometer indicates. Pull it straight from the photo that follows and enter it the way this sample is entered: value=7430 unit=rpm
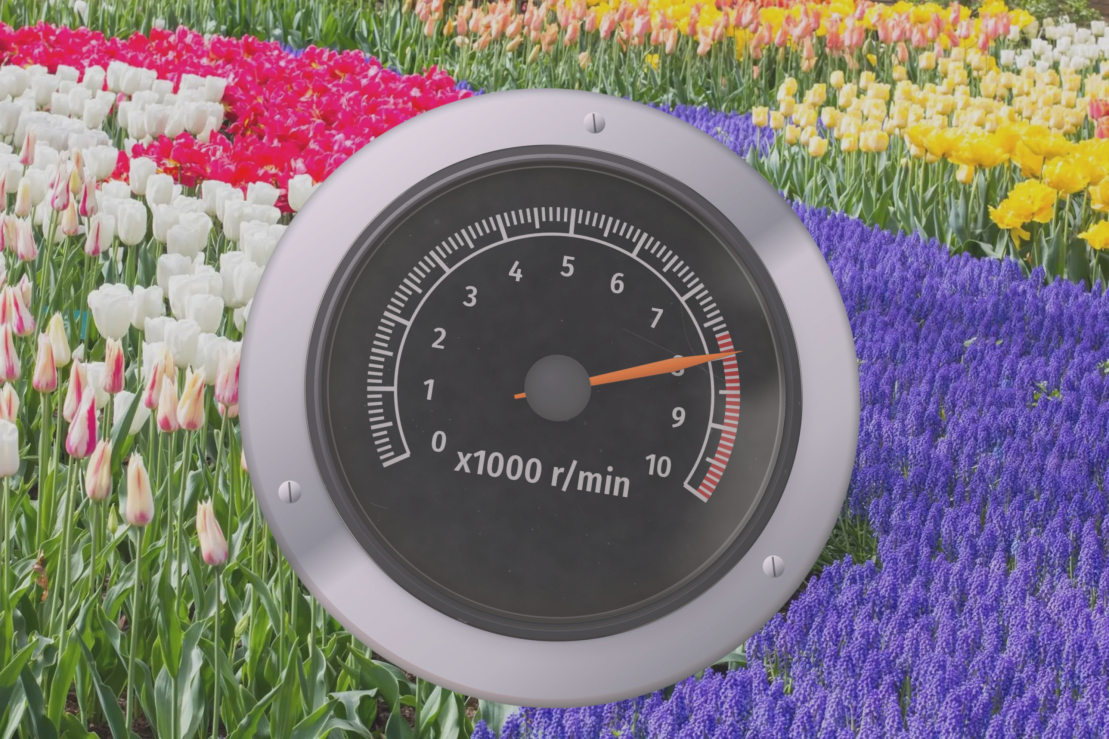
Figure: value=8000 unit=rpm
